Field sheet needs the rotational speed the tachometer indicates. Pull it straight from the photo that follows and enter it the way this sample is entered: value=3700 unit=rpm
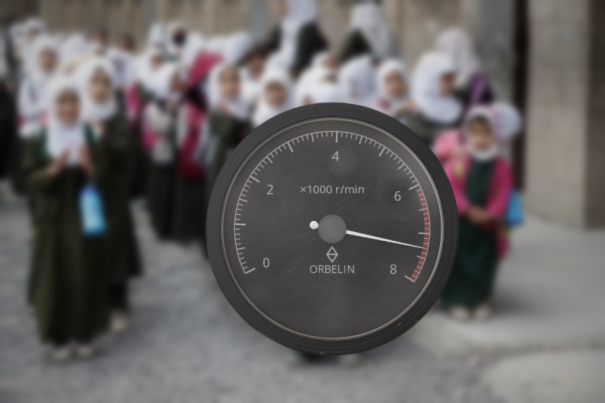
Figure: value=7300 unit=rpm
